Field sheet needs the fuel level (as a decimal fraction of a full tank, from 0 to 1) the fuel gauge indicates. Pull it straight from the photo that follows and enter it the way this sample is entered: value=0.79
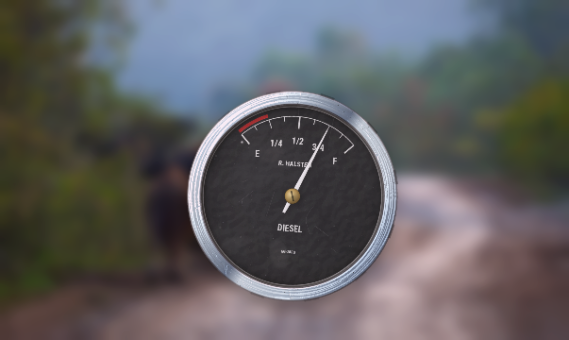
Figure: value=0.75
